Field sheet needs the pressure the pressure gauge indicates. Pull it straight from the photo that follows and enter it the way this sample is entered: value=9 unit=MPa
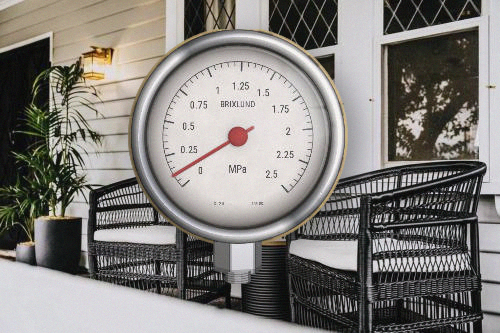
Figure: value=0.1 unit=MPa
